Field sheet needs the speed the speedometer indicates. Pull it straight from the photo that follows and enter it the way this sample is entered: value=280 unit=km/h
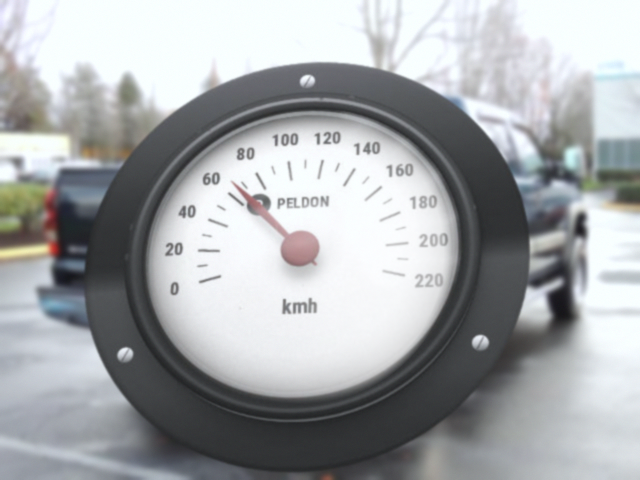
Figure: value=65 unit=km/h
